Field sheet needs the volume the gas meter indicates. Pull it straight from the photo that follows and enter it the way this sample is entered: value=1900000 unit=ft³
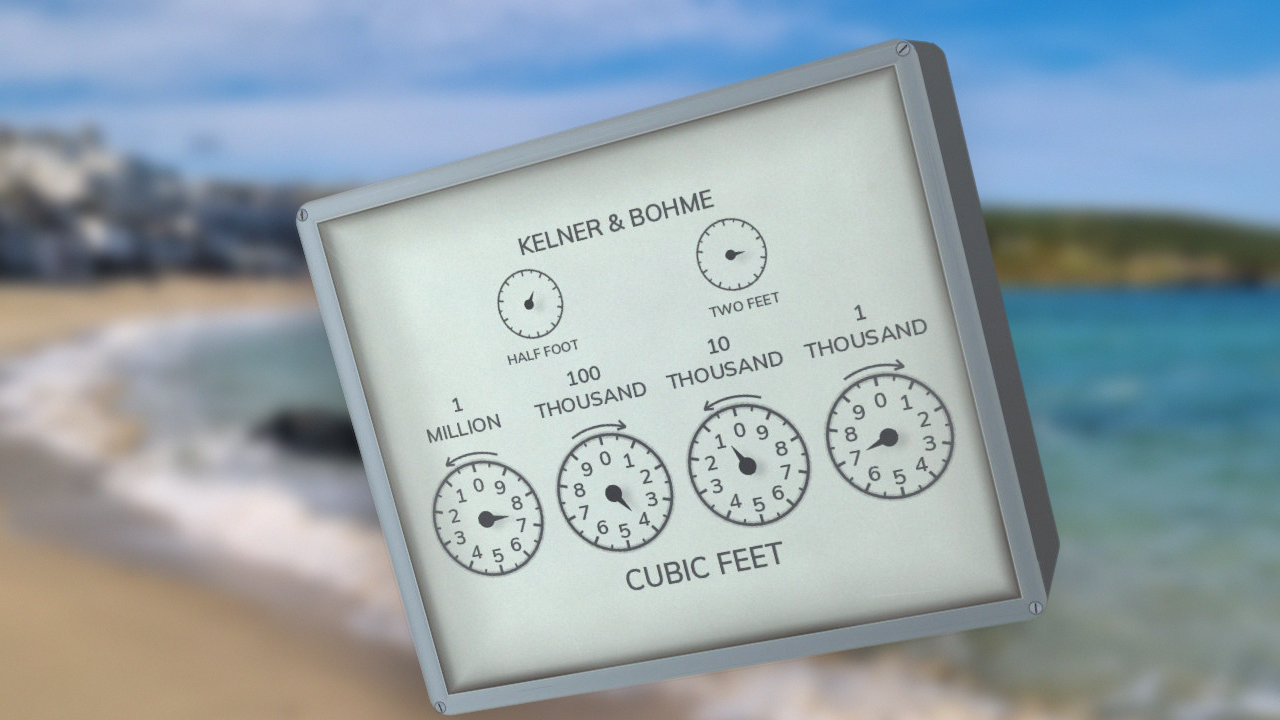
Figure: value=740700 unit=ft³
